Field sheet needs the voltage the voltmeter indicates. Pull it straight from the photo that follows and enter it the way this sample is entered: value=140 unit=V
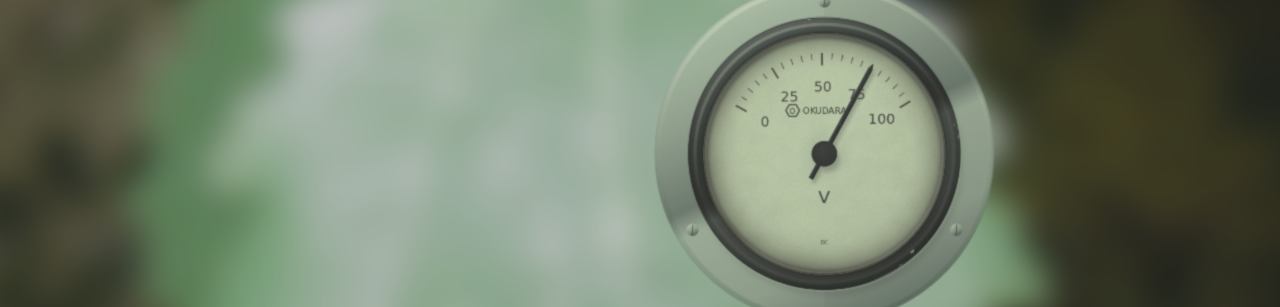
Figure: value=75 unit=V
